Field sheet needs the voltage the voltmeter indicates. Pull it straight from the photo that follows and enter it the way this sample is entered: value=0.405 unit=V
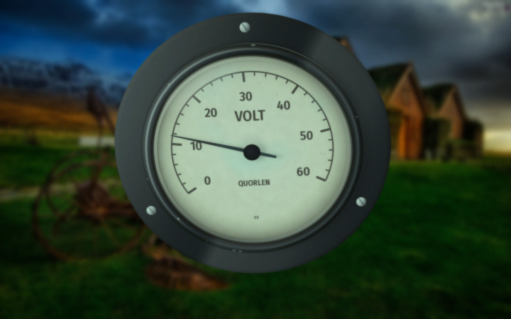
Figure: value=12 unit=V
